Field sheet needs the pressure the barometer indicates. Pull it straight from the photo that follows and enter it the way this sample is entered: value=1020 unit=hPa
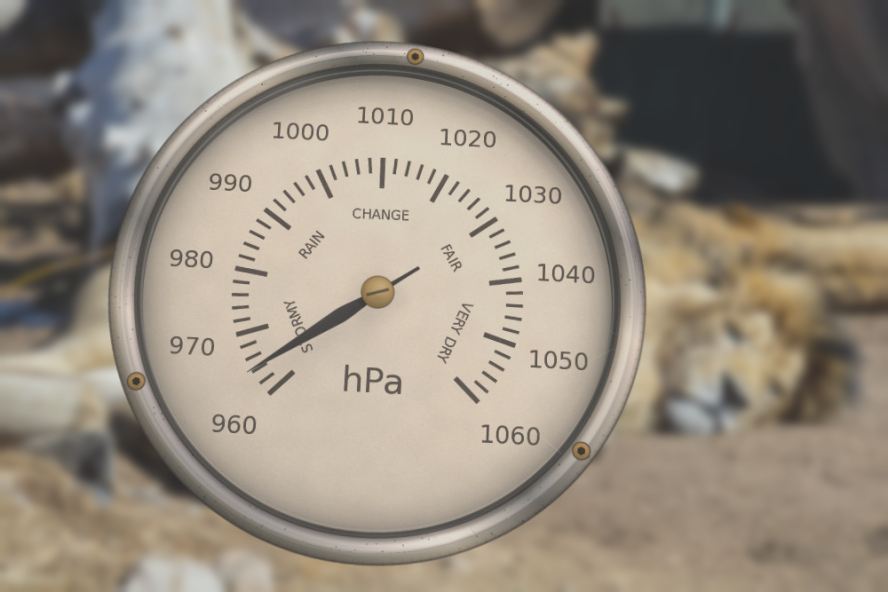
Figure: value=964 unit=hPa
